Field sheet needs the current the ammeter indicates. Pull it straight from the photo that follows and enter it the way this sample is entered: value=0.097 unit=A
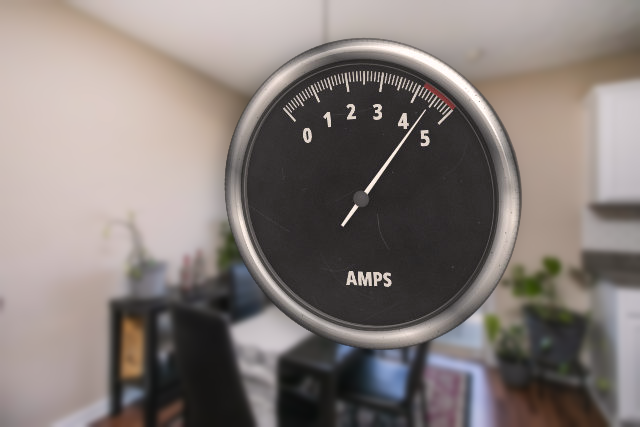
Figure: value=4.5 unit=A
